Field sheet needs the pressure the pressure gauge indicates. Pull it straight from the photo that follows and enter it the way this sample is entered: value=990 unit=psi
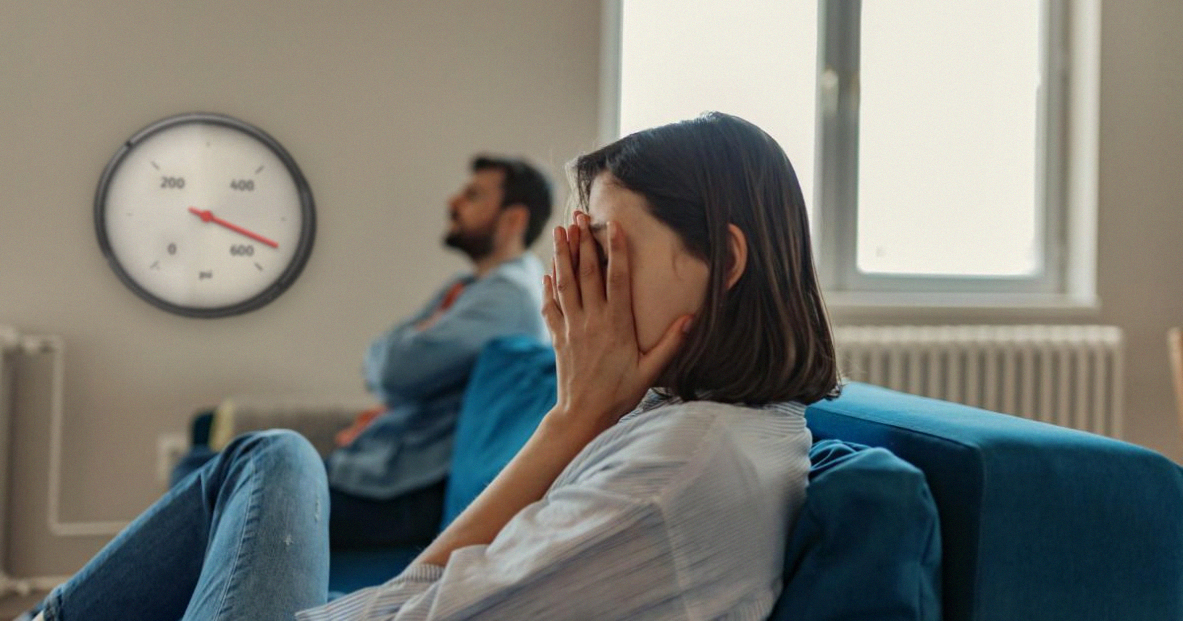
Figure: value=550 unit=psi
